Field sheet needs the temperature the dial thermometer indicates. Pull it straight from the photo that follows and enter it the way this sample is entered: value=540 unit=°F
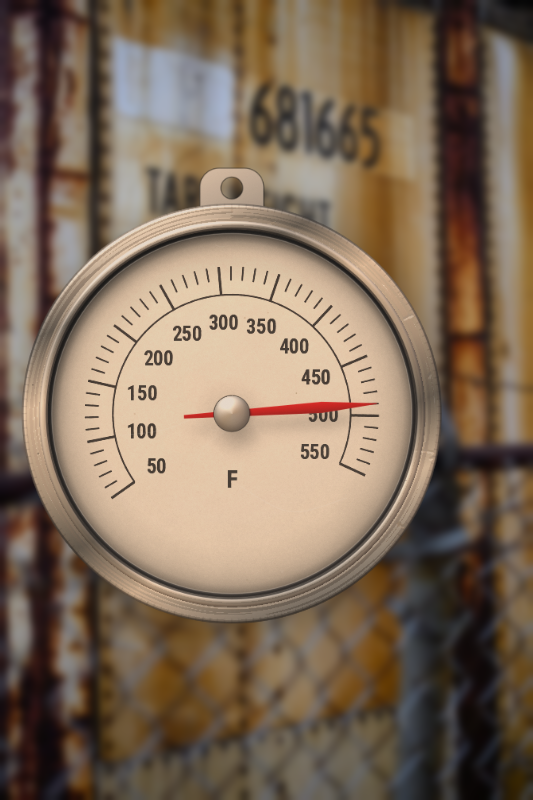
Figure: value=490 unit=°F
